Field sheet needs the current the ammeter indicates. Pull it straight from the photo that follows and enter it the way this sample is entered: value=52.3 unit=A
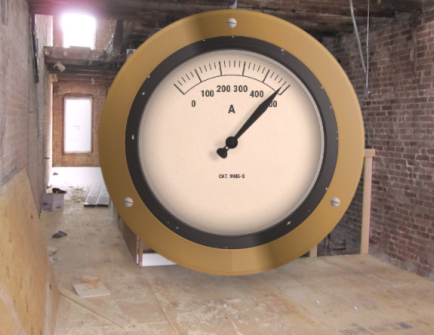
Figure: value=480 unit=A
